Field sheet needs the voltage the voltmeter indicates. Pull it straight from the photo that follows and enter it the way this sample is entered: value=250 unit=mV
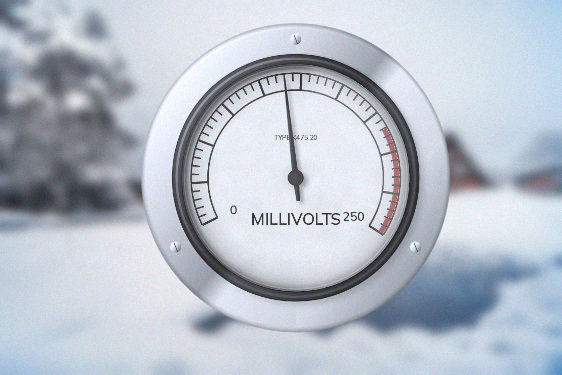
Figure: value=115 unit=mV
